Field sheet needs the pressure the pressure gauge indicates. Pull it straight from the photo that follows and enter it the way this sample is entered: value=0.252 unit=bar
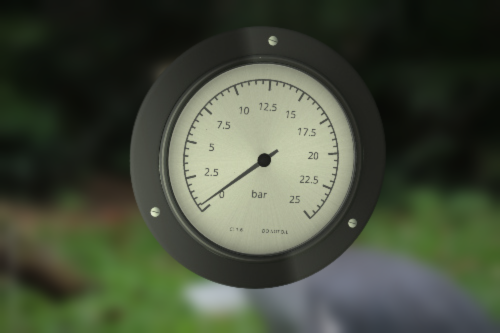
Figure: value=0.5 unit=bar
